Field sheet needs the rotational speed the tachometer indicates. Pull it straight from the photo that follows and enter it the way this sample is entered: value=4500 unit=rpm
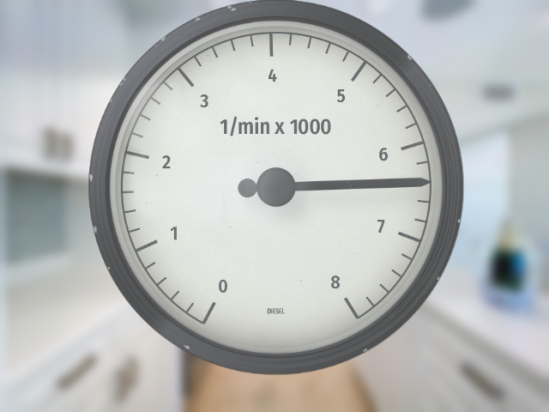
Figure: value=6400 unit=rpm
